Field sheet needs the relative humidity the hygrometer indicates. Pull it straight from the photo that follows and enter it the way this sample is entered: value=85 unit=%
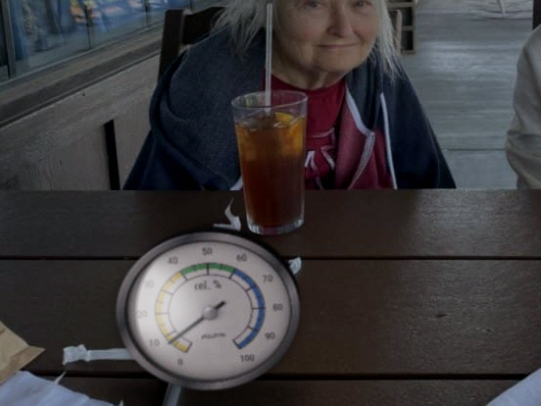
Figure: value=7.5 unit=%
